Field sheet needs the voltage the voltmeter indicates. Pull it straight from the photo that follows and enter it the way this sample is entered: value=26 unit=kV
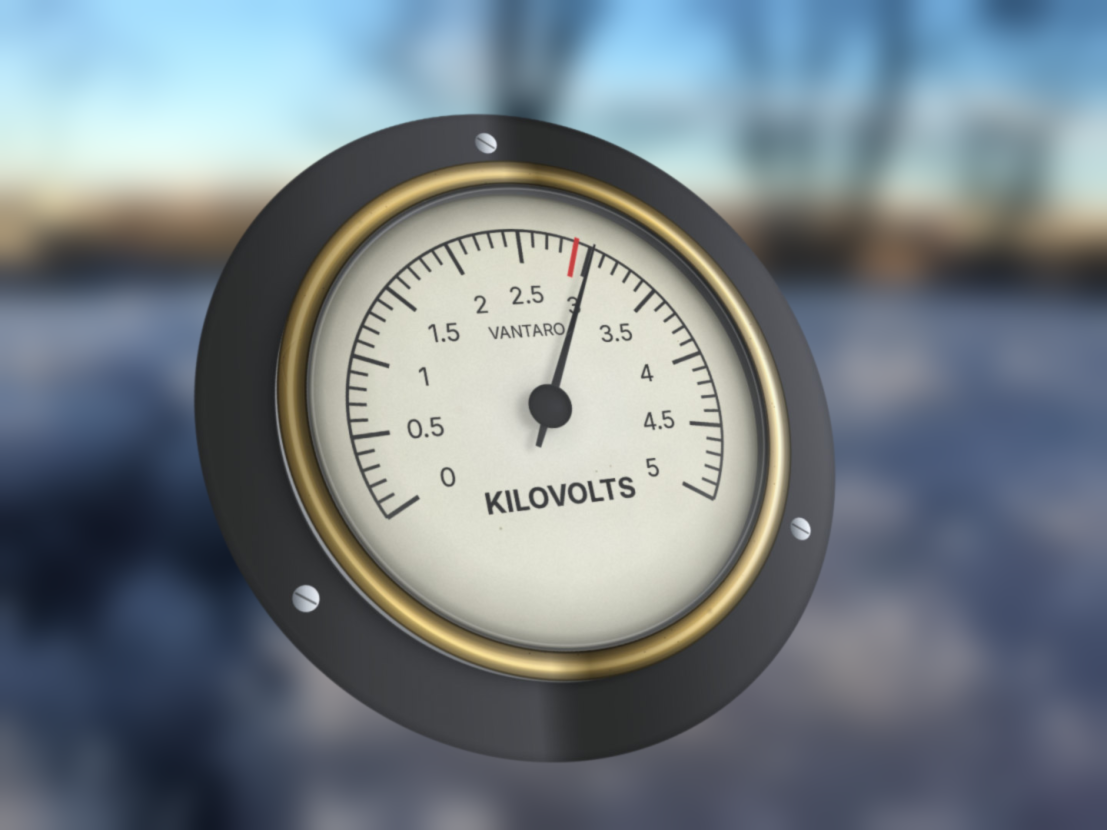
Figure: value=3 unit=kV
